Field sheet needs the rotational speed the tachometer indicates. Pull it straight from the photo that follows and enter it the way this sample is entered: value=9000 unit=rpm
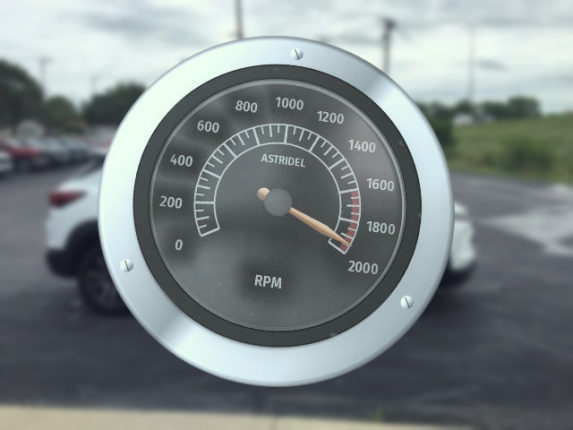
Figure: value=1950 unit=rpm
